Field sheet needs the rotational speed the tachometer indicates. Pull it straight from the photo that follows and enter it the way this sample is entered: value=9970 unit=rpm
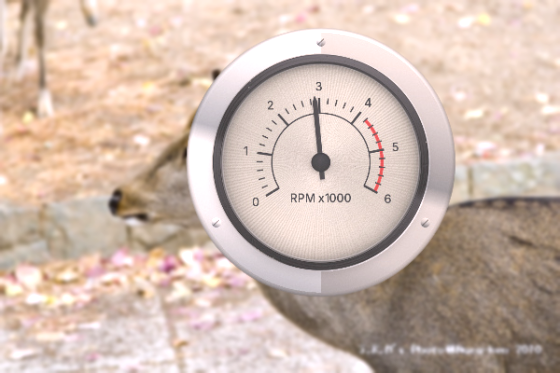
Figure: value=2900 unit=rpm
